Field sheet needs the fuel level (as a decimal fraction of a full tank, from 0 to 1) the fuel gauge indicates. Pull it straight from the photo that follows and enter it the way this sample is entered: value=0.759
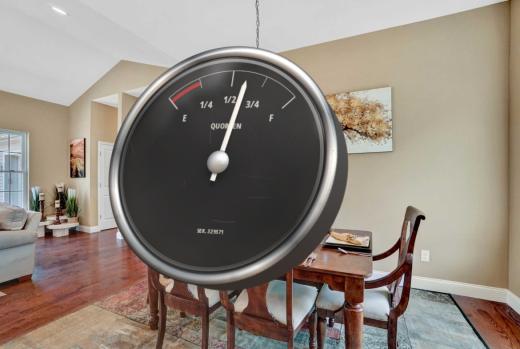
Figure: value=0.625
